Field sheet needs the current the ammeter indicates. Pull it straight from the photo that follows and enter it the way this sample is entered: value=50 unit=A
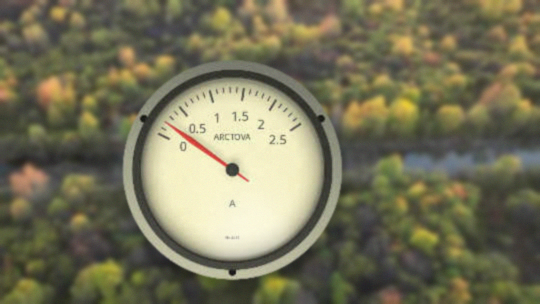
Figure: value=0.2 unit=A
